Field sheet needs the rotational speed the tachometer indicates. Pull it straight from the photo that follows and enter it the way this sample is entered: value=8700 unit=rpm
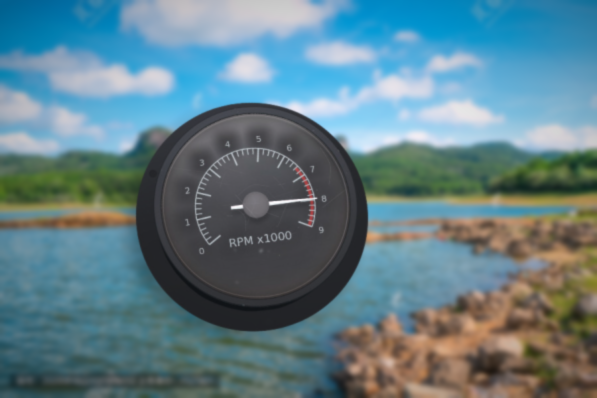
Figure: value=8000 unit=rpm
